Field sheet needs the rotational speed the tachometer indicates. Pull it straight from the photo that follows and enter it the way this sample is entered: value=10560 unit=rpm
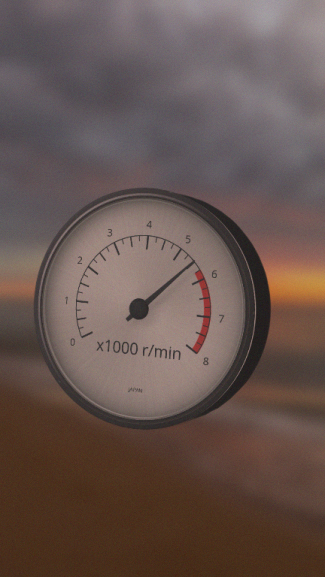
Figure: value=5500 unit=rpm
